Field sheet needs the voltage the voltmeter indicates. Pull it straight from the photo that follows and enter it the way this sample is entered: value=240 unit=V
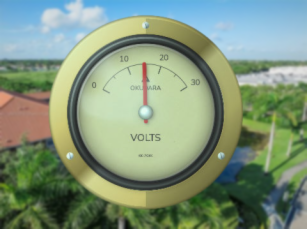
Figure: value=15 unit=V
